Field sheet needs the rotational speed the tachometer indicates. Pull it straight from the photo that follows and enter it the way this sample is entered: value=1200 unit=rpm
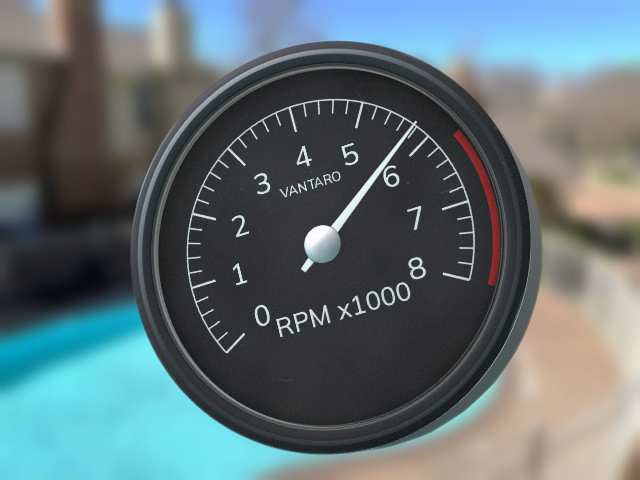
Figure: value=5800 unit=rpm
